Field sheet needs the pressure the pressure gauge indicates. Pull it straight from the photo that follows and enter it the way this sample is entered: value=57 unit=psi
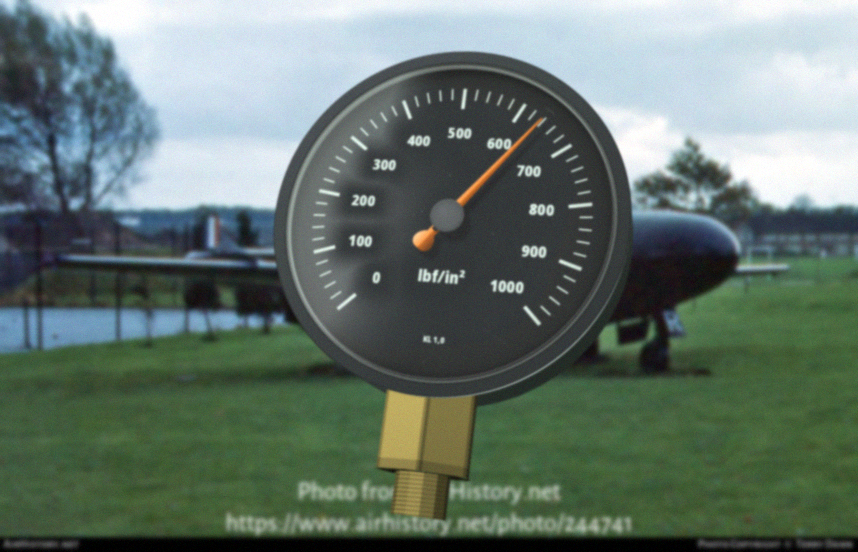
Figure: value=640 unit=psi
